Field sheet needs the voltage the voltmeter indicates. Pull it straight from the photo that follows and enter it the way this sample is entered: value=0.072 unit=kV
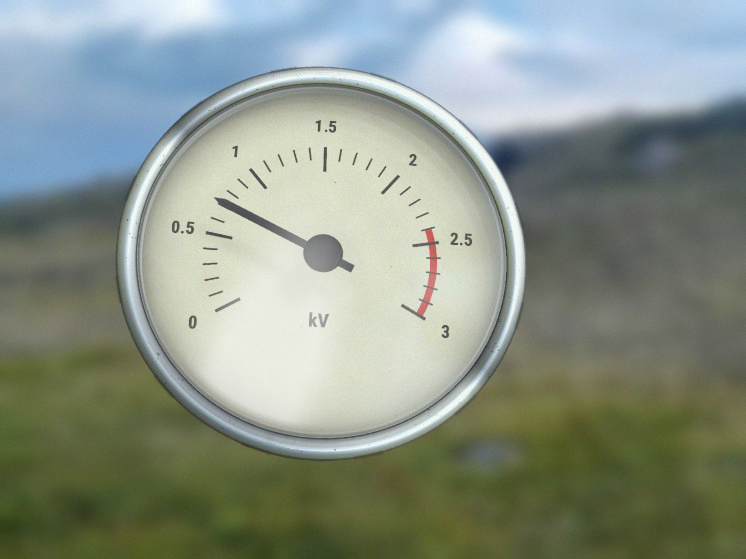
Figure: value=0.7 unit=kV
